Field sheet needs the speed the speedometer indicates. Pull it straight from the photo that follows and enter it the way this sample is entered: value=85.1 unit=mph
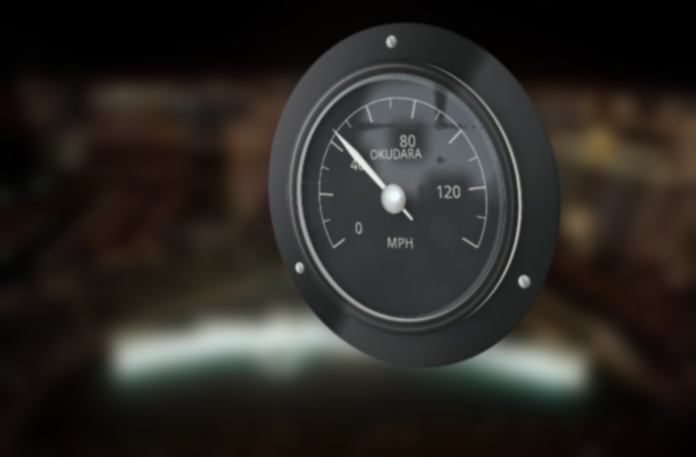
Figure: value=45 unit=mph
